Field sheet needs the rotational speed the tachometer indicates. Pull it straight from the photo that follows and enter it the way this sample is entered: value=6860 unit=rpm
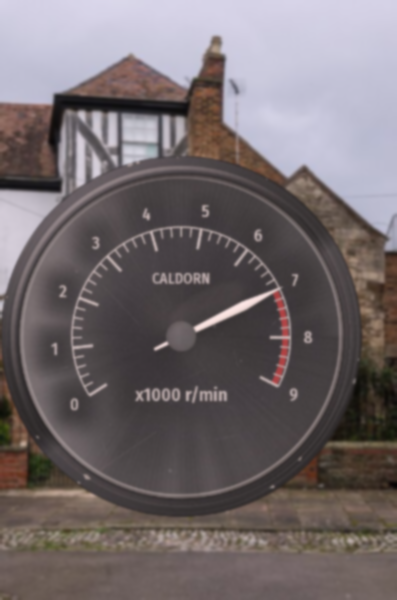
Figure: value=7000 unit=rpm
